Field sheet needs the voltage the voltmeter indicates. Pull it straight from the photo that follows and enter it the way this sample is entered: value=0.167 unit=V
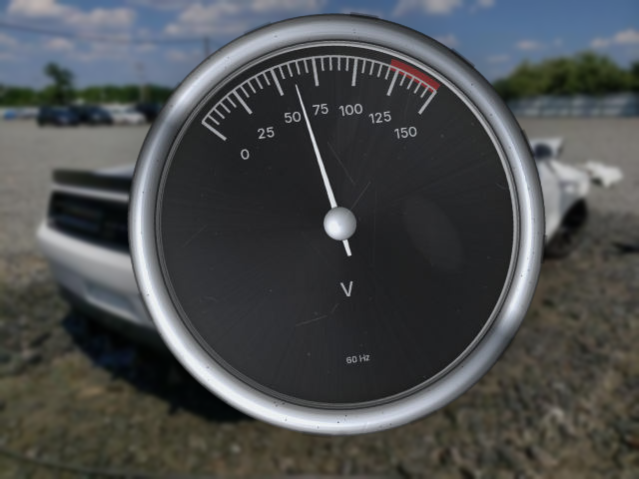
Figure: value=60 unit=V
